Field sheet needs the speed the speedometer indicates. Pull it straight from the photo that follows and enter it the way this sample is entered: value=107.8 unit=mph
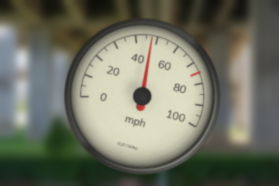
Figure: value=47.5 unit=mph
